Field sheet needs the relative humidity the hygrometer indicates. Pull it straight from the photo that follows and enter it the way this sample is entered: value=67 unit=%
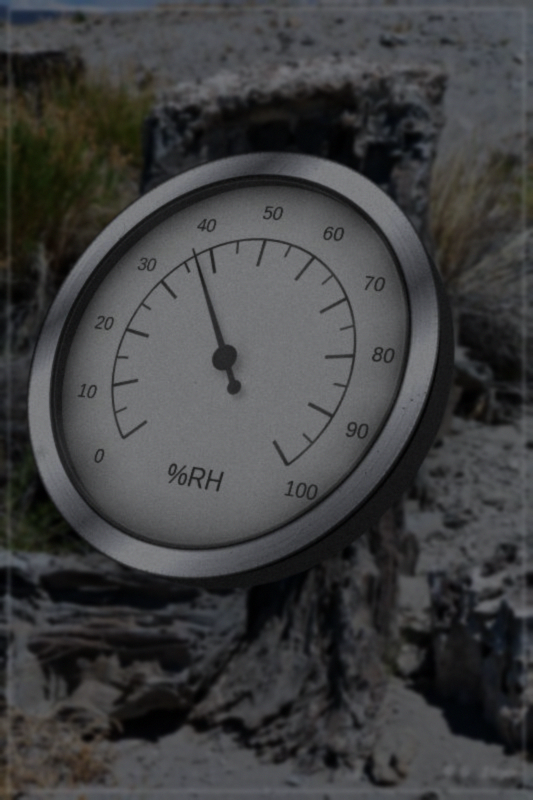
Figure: value=37.5 unit=%
